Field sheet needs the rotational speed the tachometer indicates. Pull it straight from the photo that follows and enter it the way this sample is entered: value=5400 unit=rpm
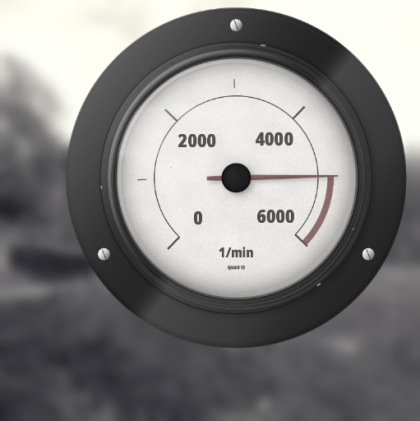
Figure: value=5000 unit=rpm
